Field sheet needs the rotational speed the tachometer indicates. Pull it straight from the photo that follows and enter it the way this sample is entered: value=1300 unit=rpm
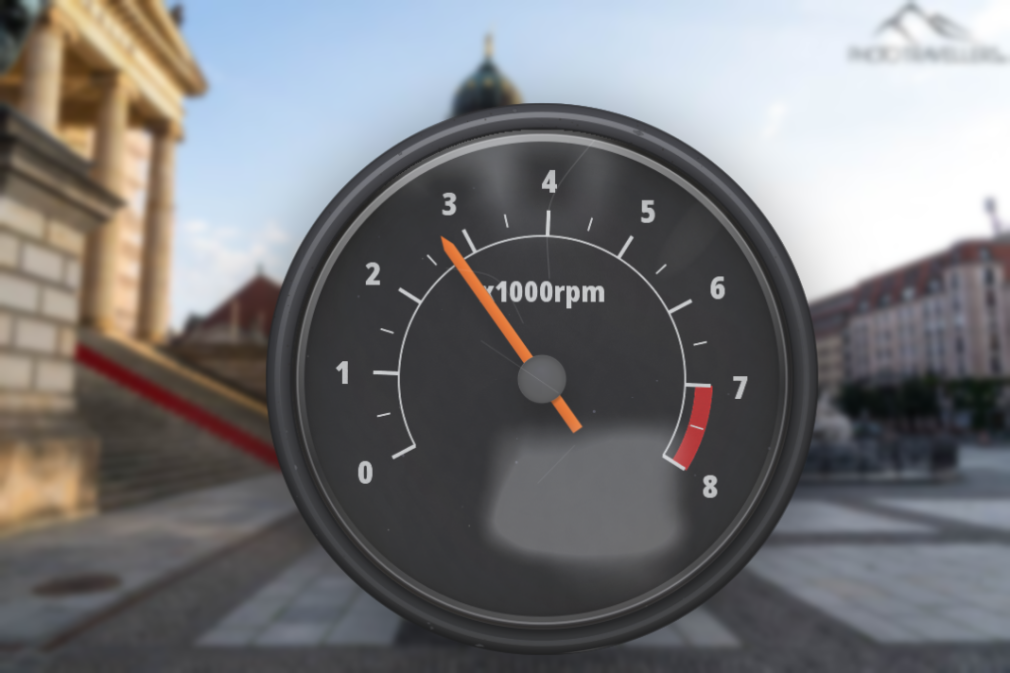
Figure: value=2750 unit=rpm
